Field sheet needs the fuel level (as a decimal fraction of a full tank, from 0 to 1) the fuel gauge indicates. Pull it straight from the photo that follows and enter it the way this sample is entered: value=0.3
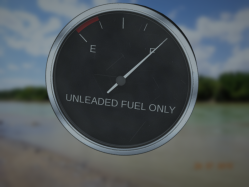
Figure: value=1
